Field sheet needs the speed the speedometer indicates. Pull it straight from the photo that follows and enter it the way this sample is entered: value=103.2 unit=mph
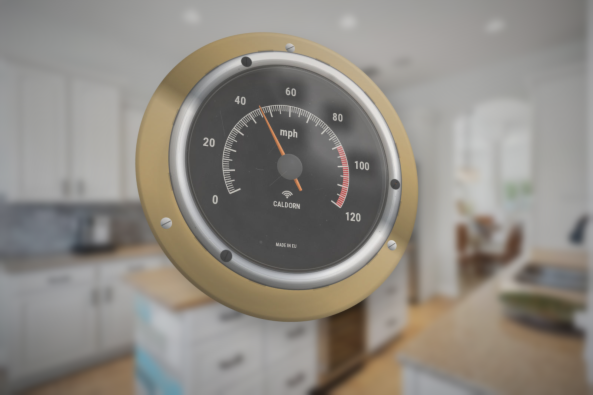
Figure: value=45 unit=mph
